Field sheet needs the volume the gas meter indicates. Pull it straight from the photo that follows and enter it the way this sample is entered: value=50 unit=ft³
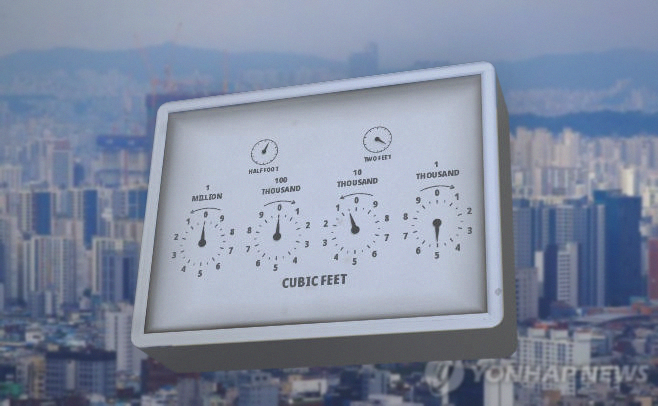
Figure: value=500 unit=ft³
